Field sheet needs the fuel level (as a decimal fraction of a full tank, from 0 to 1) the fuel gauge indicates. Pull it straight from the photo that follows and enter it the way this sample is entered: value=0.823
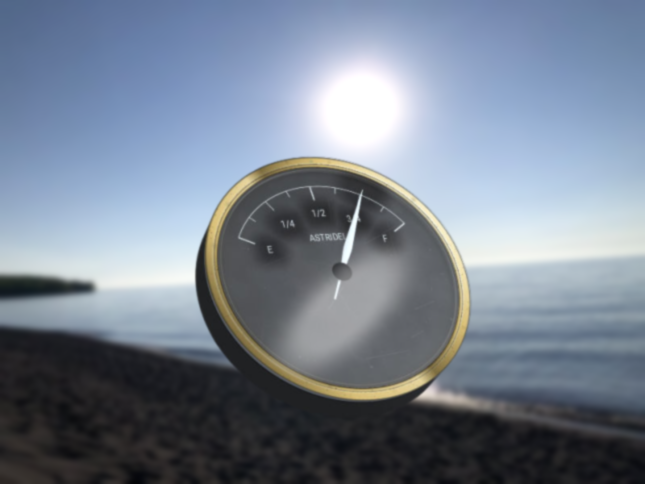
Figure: value=0.75
